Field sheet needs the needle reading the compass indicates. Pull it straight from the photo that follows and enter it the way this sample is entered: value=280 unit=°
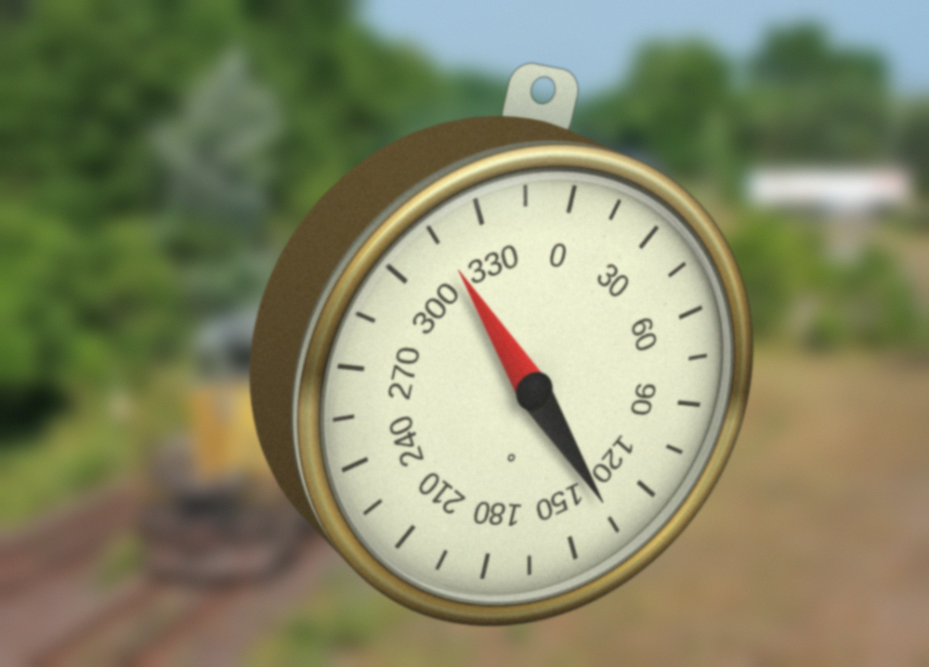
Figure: value=315 unit=°
